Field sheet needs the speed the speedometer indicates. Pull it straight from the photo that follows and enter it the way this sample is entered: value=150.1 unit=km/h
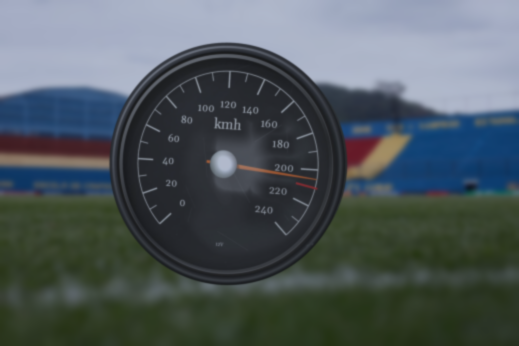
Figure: value=205 unit=km/h
